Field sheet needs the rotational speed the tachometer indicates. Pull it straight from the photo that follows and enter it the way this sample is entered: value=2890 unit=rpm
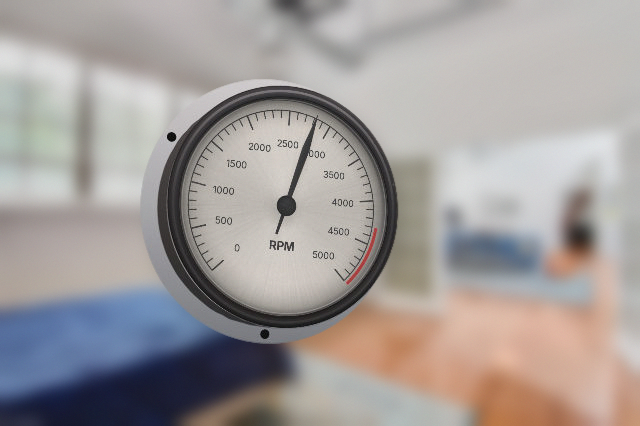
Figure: value=2800 unit=rpm
